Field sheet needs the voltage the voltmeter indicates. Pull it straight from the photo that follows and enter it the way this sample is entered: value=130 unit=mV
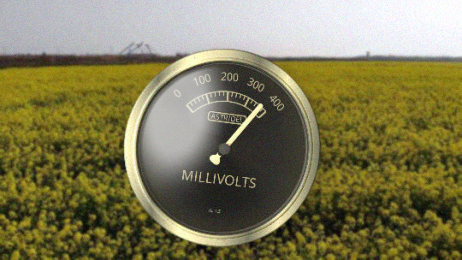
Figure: value=360 unit=mV
